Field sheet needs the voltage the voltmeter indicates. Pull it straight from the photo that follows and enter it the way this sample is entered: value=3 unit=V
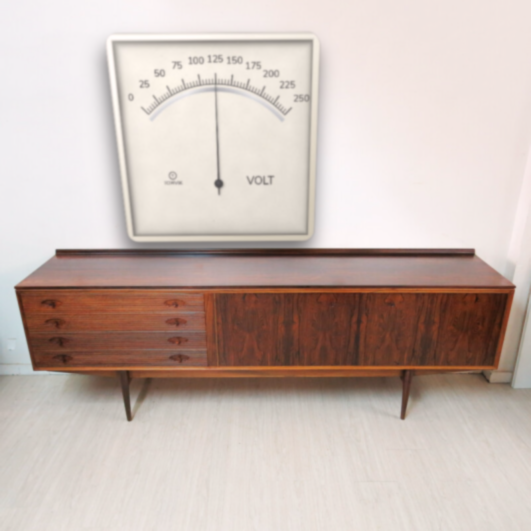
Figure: value=125 unit=V
